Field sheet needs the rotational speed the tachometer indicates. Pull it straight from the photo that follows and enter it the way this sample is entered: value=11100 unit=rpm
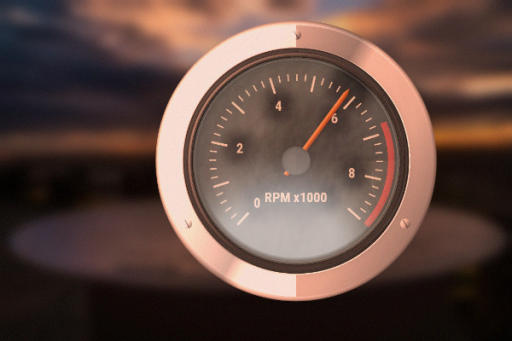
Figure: value=5800 unit=rpm
